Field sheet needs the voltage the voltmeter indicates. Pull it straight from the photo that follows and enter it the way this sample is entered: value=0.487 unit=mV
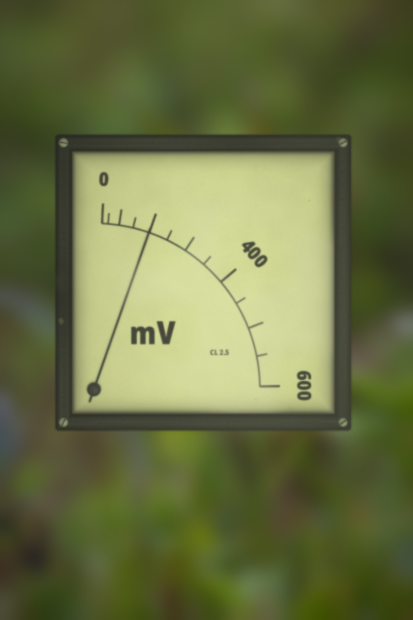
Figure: value=200 unit=mV
